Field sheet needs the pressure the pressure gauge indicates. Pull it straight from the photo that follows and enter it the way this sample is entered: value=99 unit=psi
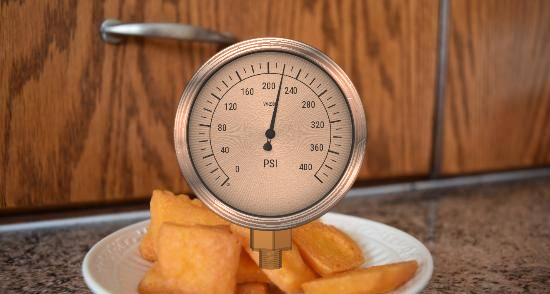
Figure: value=220 unit=psi
